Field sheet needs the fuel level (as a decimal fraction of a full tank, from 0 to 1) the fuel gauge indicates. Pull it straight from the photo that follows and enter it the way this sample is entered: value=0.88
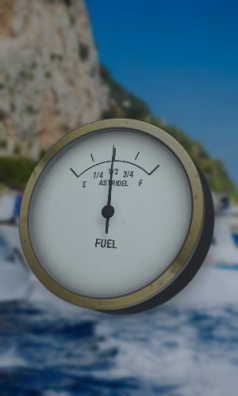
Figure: value=0.5
